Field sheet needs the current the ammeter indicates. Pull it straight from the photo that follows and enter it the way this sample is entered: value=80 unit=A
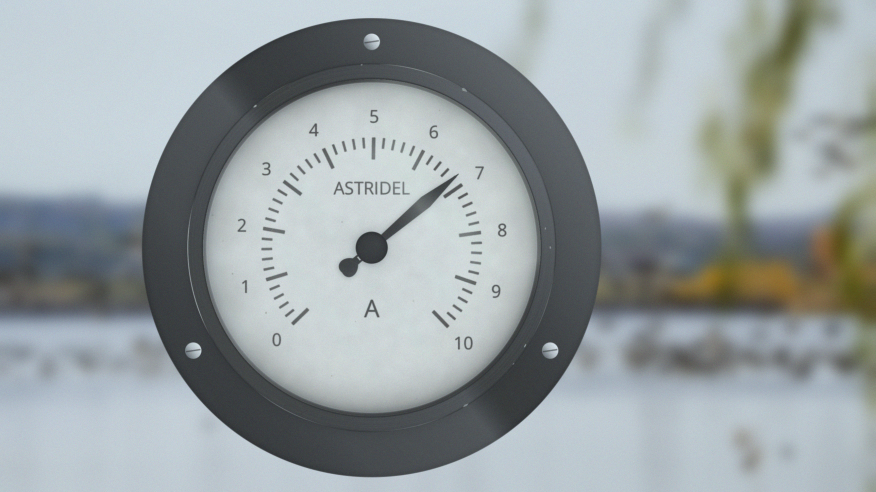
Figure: value=6.8 unit=A
